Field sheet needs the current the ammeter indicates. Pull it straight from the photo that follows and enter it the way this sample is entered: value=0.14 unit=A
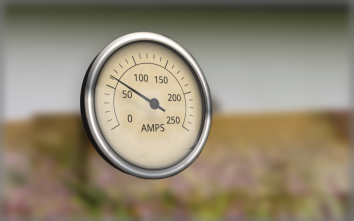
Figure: value=60 unit=A
